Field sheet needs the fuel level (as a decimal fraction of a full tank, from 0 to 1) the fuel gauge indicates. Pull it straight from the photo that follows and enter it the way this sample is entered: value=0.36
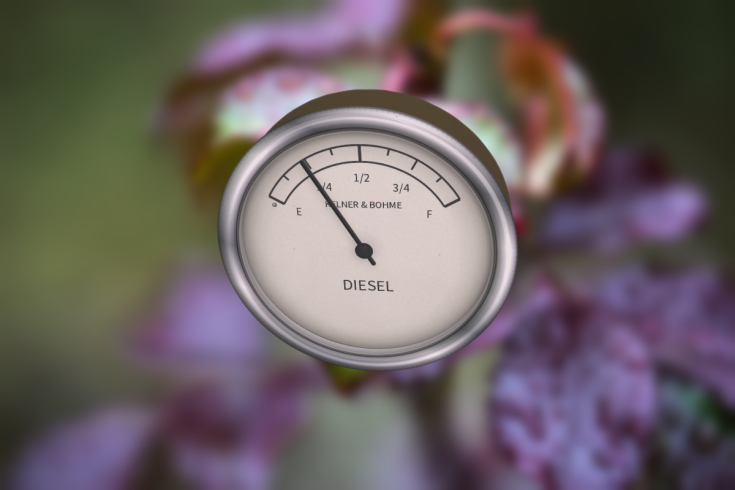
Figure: value=0.25
